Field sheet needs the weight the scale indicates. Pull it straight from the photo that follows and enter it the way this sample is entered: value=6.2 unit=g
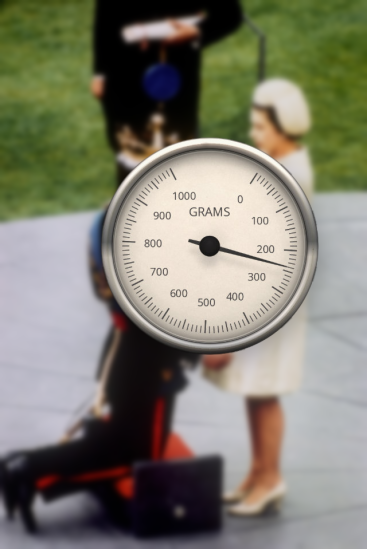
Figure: value=240 unit=g
